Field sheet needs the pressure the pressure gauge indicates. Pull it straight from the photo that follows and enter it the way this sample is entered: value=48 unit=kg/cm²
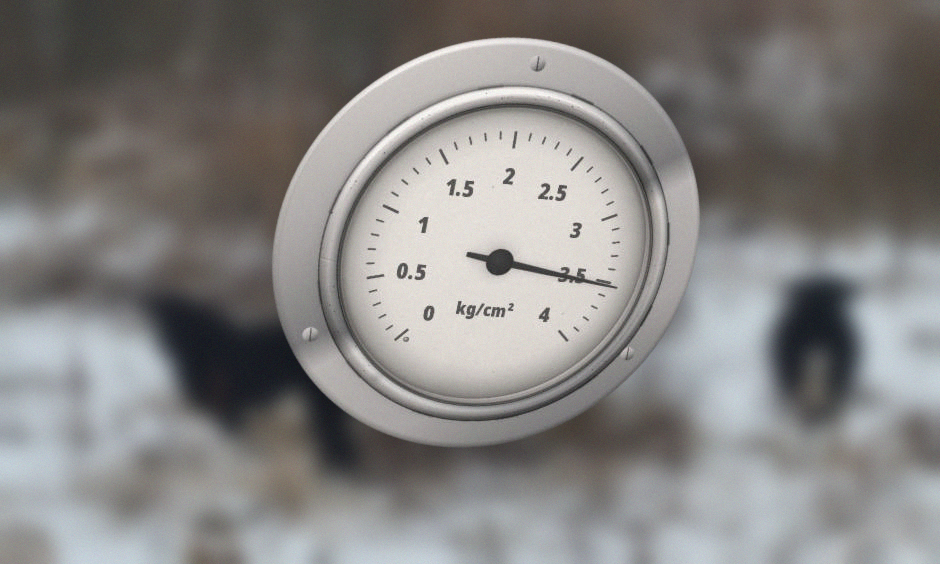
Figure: value=3.5 unit=kg/cm²
